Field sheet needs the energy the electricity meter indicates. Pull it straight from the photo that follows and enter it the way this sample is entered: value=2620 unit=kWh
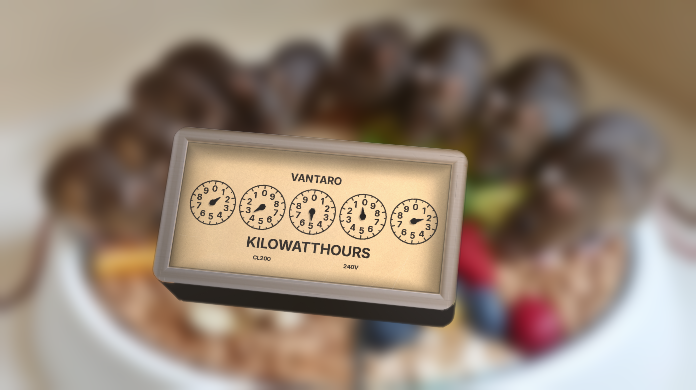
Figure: value=13502 unit=kWh
